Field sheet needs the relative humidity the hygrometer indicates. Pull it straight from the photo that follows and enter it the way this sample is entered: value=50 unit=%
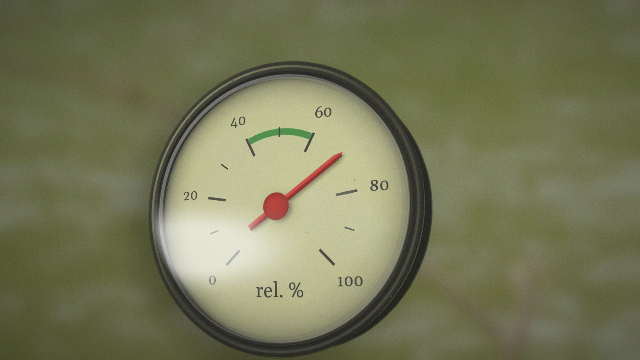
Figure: value=70 unit=%
